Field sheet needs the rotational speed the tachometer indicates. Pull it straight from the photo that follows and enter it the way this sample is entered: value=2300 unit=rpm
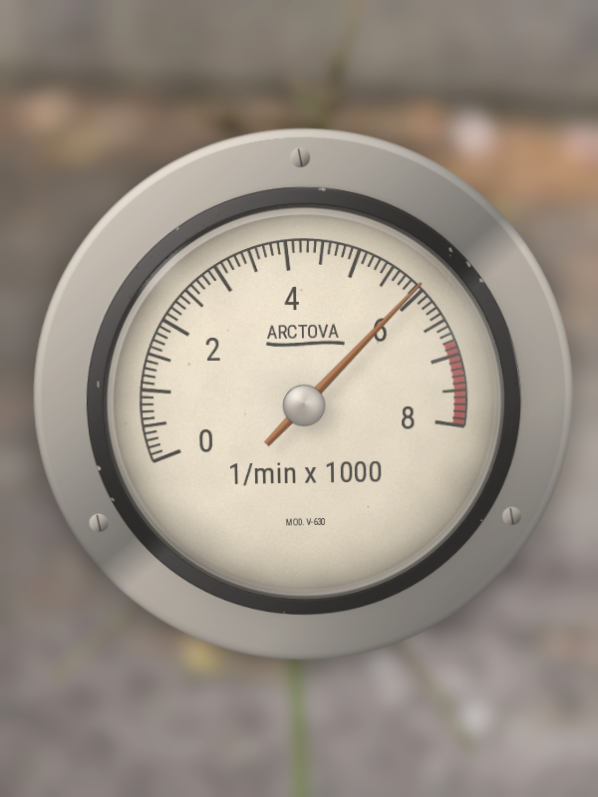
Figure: value=5900 unit=rpm
